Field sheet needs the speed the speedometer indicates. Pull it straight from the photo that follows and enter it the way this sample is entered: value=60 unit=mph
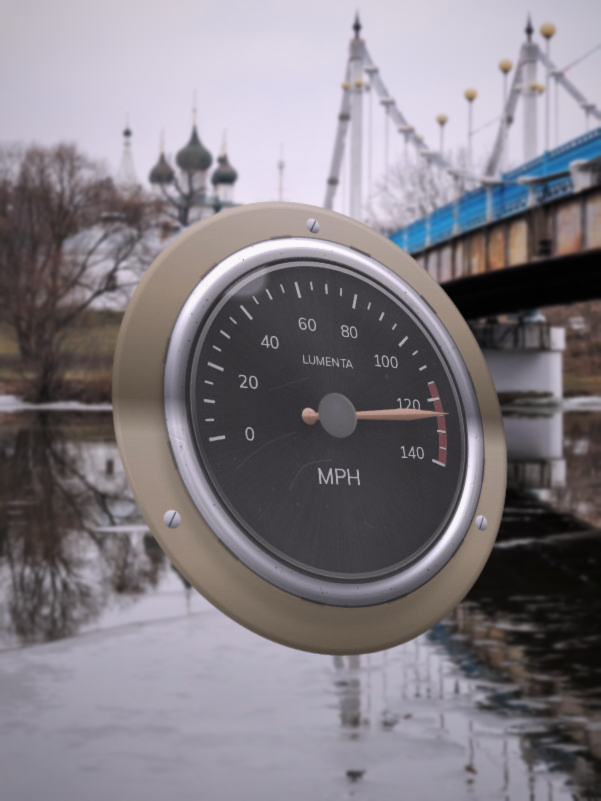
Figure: value=125 unit=mph
